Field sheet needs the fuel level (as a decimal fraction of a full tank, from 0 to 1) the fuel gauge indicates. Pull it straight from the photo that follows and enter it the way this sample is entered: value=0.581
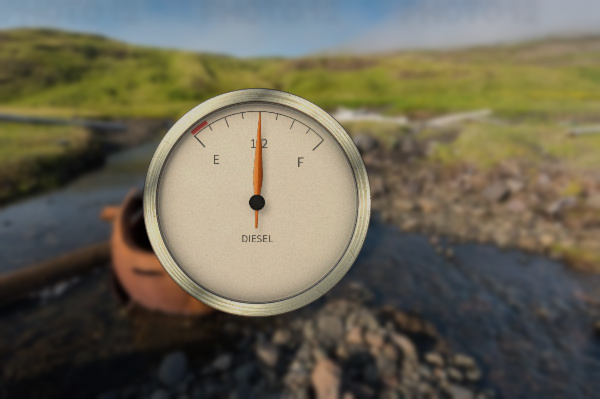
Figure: value=0.5
